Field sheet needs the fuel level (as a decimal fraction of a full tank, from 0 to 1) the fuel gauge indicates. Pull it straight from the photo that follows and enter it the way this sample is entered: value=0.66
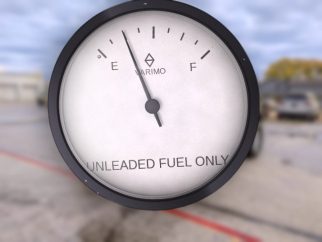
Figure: value=0.25
